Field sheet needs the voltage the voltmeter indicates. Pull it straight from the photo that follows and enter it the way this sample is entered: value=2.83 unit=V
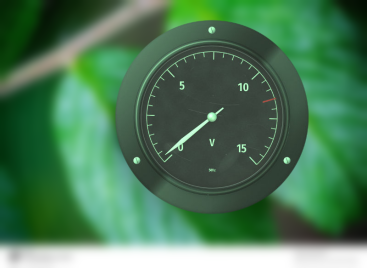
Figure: value=0.25 unit=V
